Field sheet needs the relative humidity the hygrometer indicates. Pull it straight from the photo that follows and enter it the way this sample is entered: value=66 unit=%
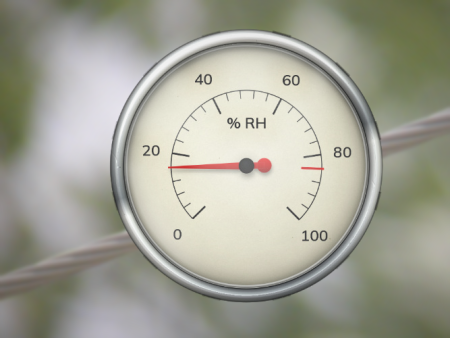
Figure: value=16 unit=%
